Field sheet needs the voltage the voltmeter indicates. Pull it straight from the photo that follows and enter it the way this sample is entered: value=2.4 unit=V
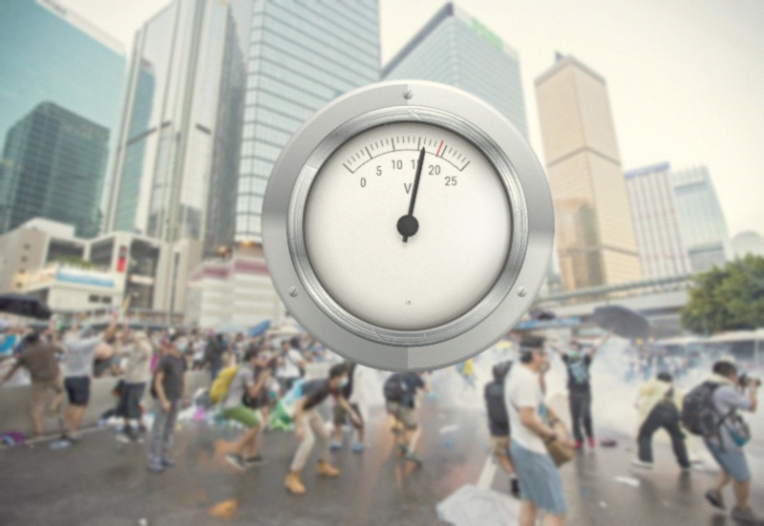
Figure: value=16 unit=V
